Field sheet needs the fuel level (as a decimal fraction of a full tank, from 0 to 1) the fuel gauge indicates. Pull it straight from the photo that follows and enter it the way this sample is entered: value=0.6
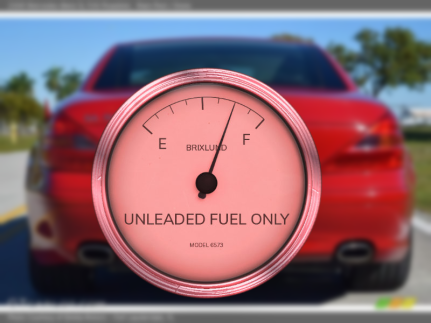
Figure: value=0.75
